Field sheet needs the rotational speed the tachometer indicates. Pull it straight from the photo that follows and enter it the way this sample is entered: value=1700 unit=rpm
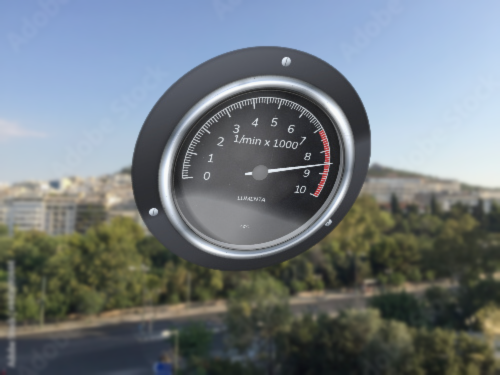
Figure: value=8500 unit=rpm
